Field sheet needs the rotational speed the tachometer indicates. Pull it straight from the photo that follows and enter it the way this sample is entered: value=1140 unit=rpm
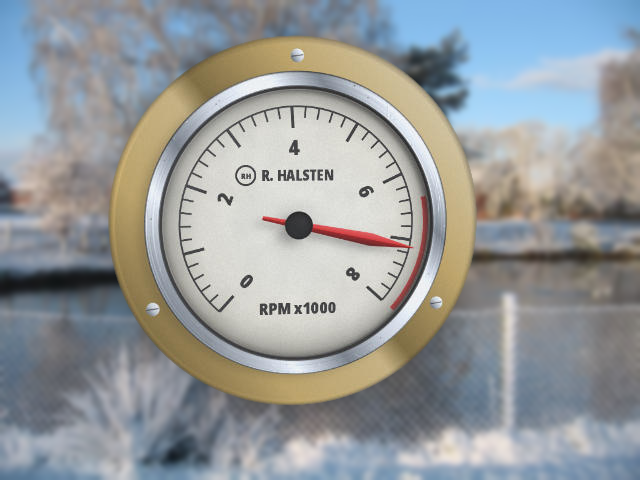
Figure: value=7100 unit=rpm
